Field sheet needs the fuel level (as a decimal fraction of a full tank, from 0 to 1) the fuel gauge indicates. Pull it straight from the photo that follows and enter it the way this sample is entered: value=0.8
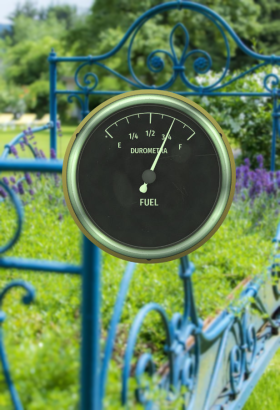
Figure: value=0.75
